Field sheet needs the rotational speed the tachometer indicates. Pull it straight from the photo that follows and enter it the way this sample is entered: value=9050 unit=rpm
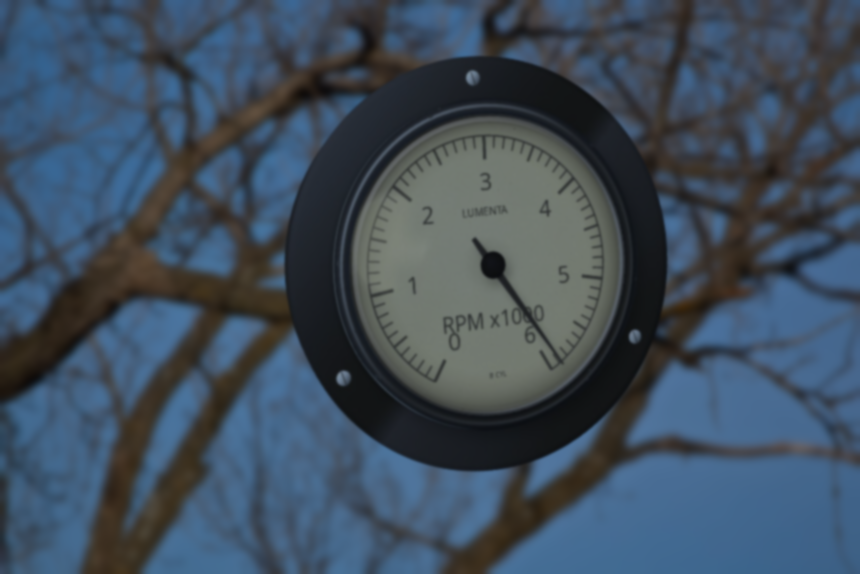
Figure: value=5900 unit=rpm
